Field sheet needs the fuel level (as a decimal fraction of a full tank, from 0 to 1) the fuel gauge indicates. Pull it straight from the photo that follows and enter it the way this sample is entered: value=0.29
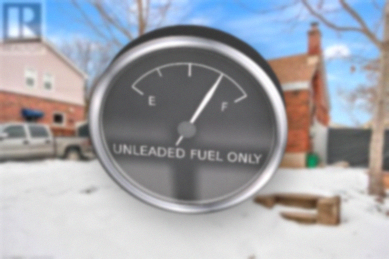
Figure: value=0.75
